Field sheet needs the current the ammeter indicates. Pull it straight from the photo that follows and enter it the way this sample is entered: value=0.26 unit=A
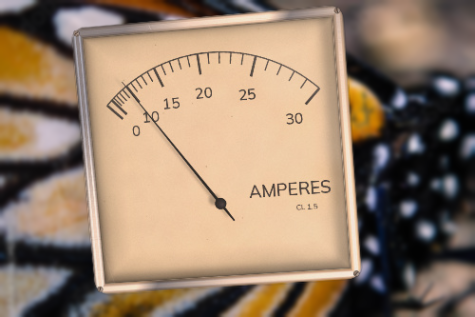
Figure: value=10 unit=A
